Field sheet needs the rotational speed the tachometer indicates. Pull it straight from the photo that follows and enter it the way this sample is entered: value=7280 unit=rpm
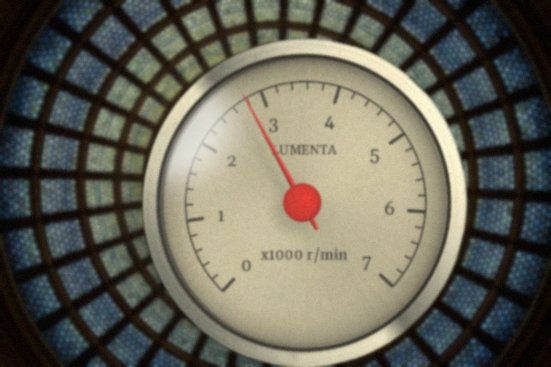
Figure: value=2800 unit=rpm
